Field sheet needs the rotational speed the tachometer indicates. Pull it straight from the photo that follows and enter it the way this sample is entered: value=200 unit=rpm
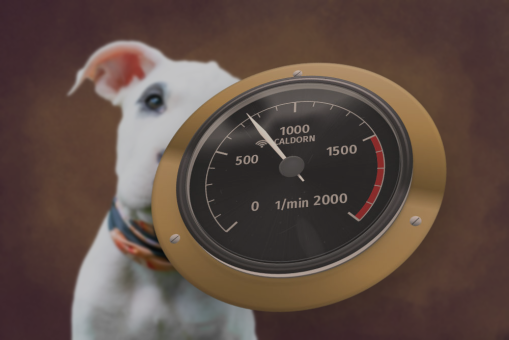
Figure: value=750 unit=rpm
